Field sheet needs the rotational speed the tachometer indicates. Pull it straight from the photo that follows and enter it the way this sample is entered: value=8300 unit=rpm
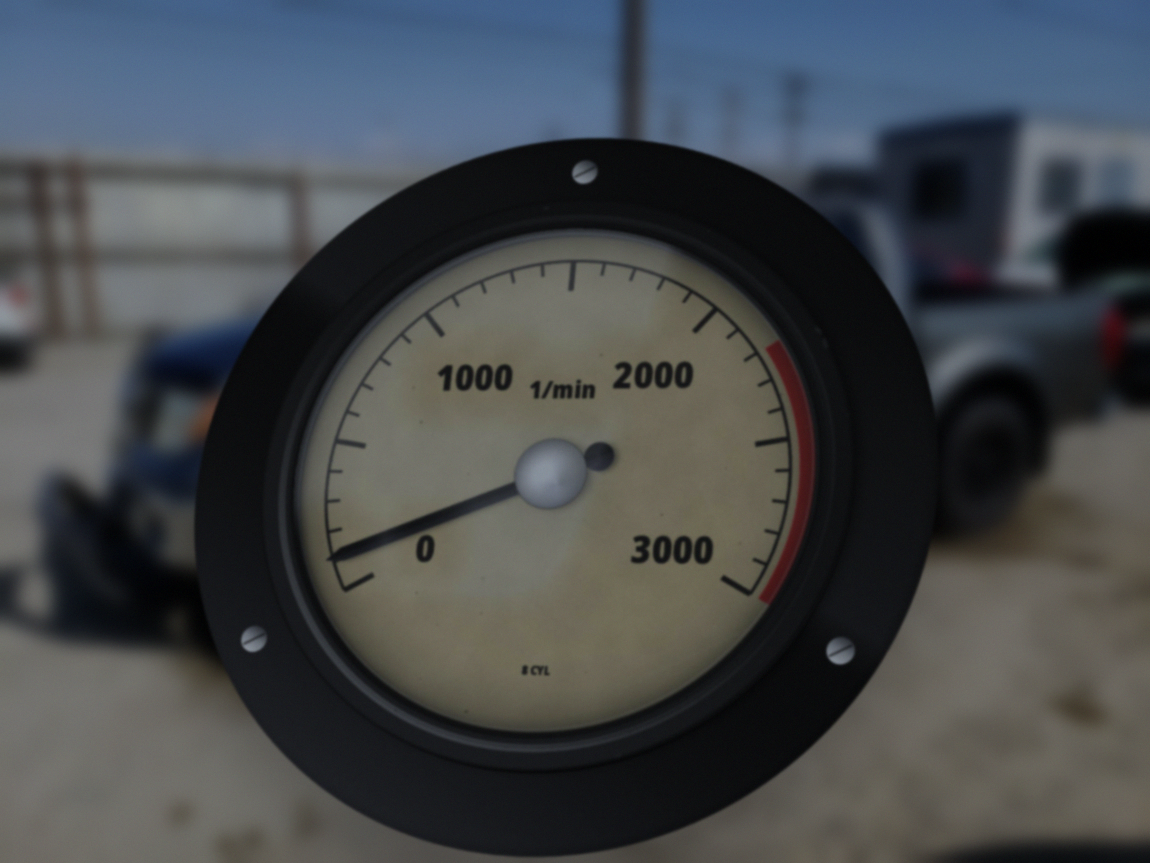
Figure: value=100 unit=rpm
